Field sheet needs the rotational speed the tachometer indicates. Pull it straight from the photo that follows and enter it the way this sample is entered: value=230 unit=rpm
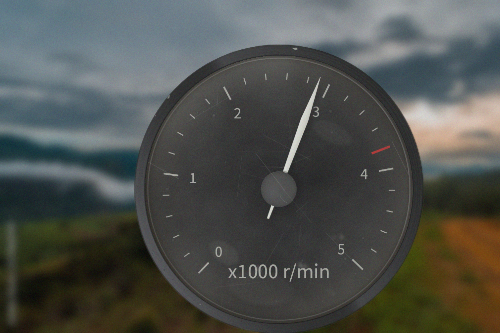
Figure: value=2900 unit=rpm
